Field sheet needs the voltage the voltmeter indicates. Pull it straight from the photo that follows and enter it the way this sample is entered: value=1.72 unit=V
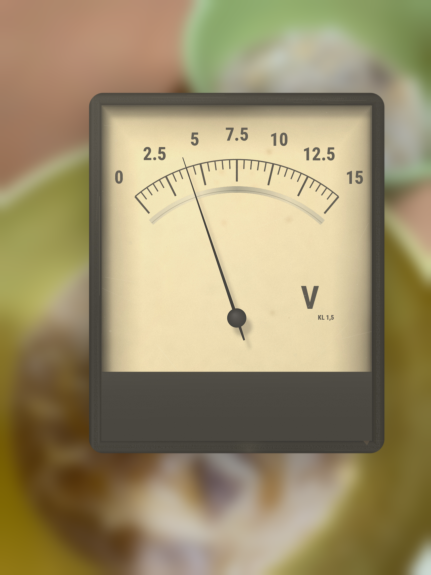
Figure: value=4 unit=V
